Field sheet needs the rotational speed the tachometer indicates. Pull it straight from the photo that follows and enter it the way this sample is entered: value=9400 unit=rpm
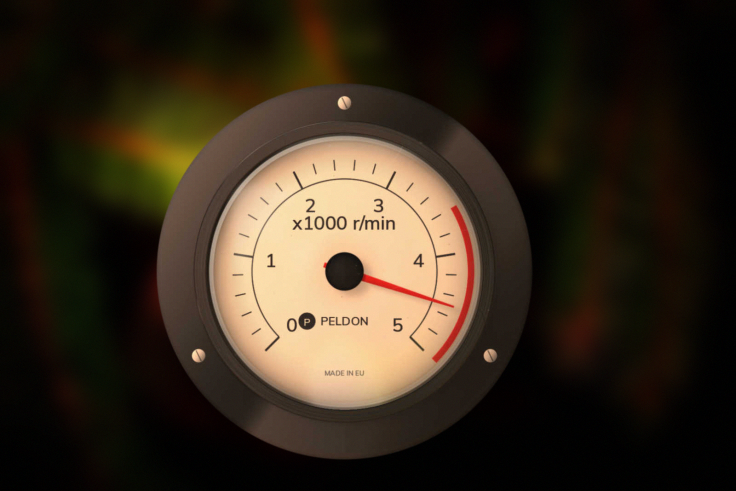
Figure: value=4500 unit=rpm
